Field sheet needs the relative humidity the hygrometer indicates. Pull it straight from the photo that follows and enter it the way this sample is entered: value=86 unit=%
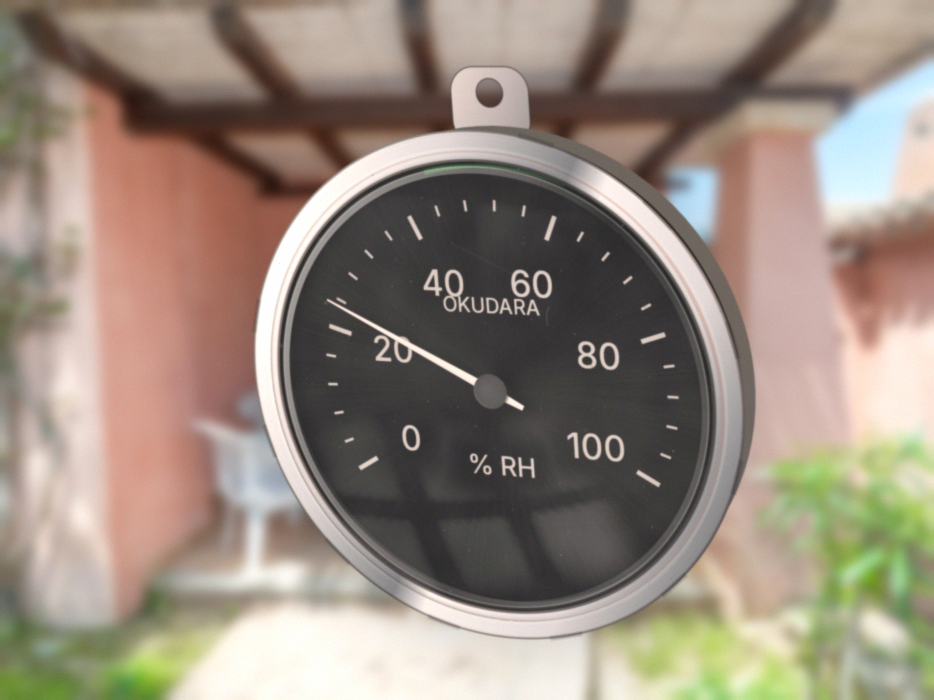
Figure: value=24 unit=%
